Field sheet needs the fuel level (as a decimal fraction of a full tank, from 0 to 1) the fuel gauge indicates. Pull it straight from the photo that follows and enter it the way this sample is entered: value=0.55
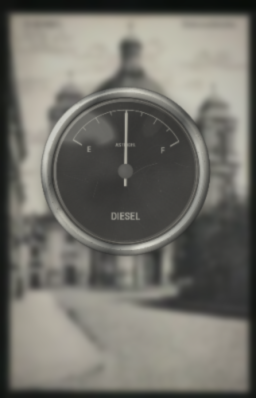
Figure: value=0.5
